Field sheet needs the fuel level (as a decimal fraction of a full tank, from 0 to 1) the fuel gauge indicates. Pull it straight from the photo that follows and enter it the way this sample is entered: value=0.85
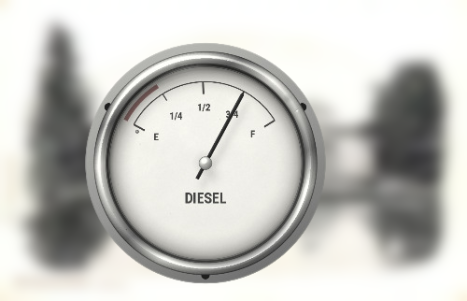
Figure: value=0.75
